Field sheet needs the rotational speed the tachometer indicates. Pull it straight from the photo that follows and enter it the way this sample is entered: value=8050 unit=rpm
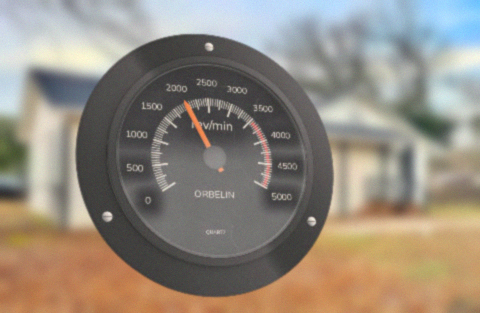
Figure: value=2000 unit=rpm
